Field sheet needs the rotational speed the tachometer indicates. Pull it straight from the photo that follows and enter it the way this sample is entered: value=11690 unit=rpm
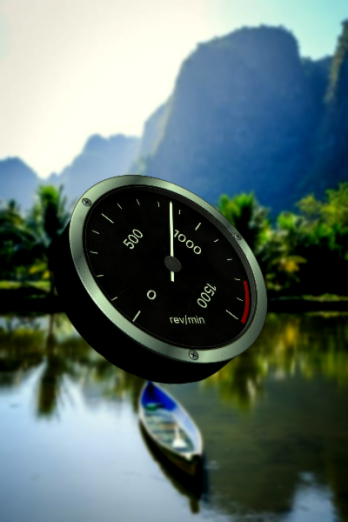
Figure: value=850 unit=rpm
